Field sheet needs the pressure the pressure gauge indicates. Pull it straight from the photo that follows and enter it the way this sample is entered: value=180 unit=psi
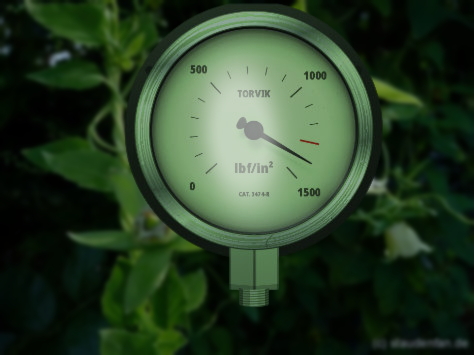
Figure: value=1400 unit=psi
